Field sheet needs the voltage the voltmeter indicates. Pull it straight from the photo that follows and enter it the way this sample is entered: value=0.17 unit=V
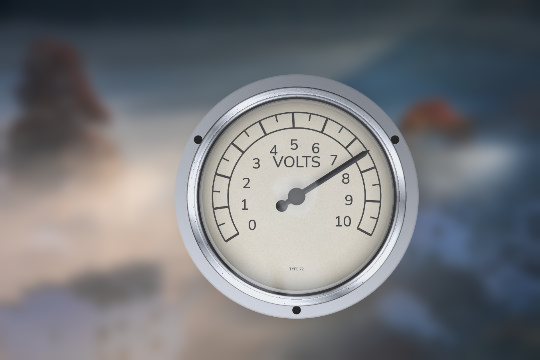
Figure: value=7.5 unit=V
